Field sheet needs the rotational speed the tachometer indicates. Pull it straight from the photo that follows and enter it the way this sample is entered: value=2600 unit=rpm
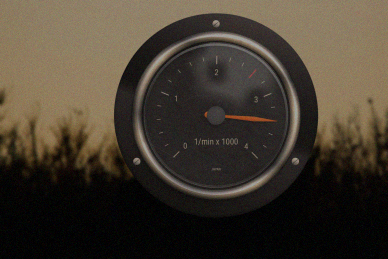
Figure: value=3400 unit=rpm
